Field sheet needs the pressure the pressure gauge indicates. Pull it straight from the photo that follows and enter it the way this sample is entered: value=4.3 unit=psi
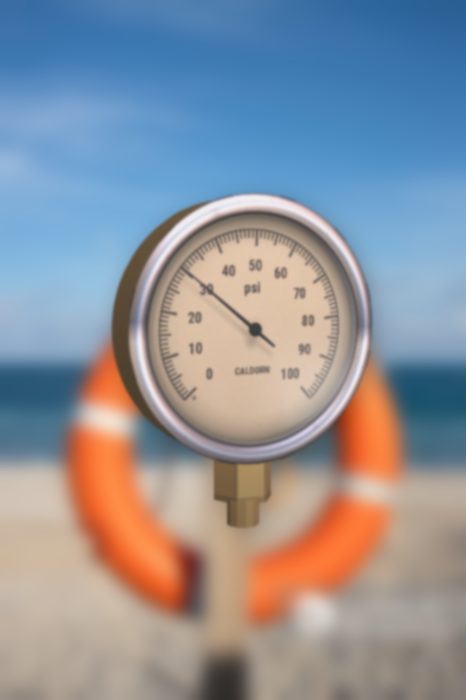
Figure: value=30 unit=psi
